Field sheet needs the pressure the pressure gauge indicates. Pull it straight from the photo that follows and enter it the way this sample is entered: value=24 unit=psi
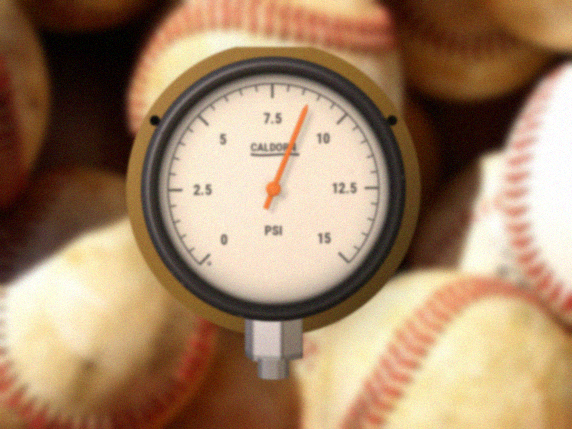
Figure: value=8.75 unit=psi
